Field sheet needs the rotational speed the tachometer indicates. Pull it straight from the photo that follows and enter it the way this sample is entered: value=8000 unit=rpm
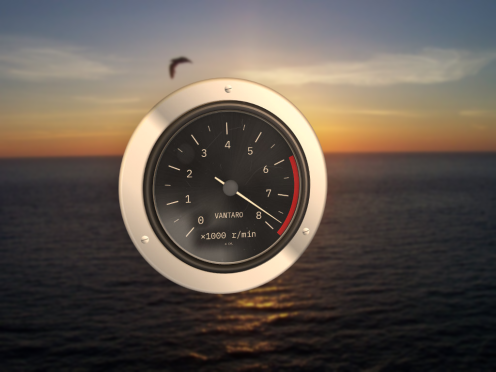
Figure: value=7750 unit=rpm
